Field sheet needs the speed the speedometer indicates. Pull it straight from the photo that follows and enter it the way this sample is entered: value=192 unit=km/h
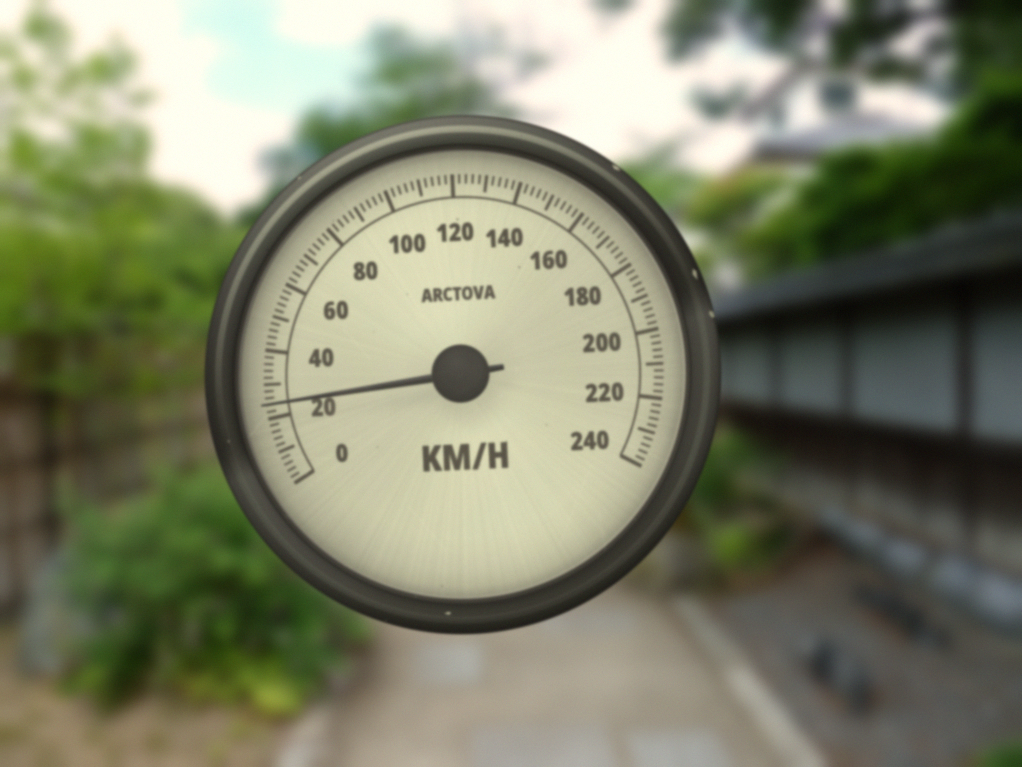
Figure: value=24 unit=km/h
